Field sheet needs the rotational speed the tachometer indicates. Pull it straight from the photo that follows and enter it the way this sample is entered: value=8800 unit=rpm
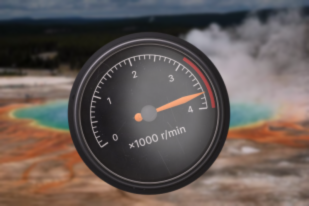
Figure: value=3700 unit=rpm
